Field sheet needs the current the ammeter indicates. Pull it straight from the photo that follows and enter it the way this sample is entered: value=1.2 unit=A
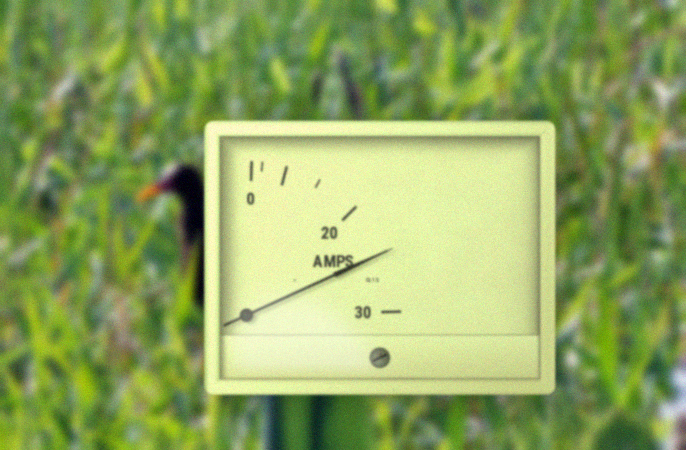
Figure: value=25 unit=A
